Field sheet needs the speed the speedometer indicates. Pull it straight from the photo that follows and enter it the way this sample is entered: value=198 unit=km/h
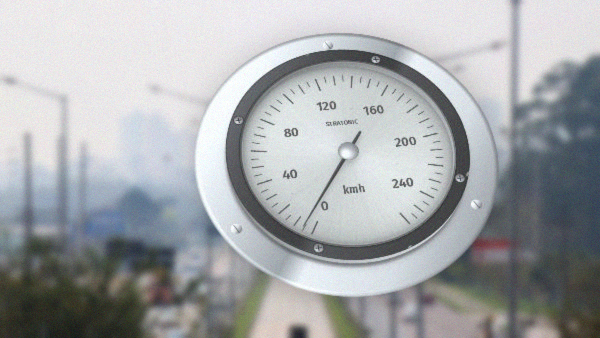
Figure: value=5 unit=km/h
